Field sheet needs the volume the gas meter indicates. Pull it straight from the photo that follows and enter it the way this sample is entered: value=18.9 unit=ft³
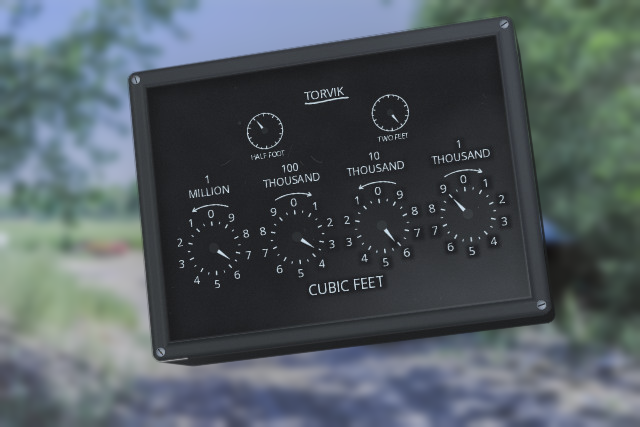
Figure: value=635900 unit=ft³
